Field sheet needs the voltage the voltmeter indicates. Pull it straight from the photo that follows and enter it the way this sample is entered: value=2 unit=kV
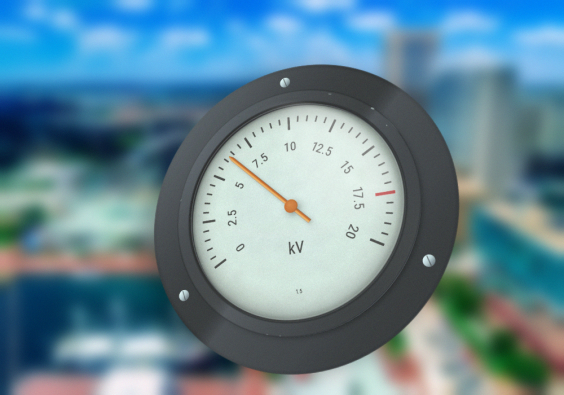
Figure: value=6.25 unit=kV
